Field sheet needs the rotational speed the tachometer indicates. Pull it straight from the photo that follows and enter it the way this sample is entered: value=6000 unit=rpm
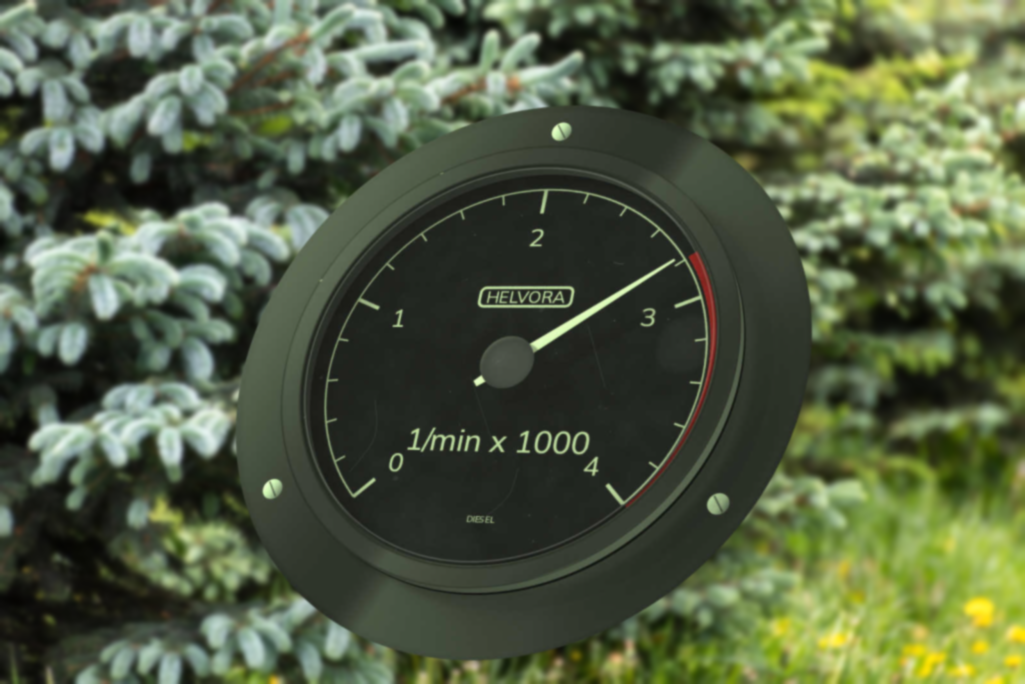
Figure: value=2800 unit=rpm
